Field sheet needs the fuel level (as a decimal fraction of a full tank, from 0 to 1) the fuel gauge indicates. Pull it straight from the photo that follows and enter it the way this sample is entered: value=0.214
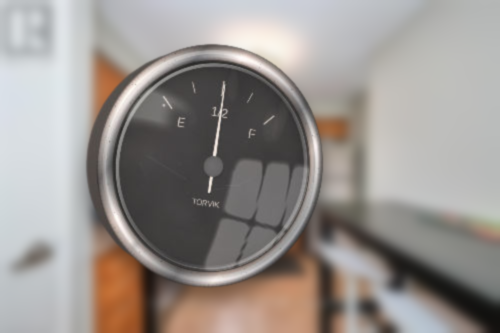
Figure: value=0.5
